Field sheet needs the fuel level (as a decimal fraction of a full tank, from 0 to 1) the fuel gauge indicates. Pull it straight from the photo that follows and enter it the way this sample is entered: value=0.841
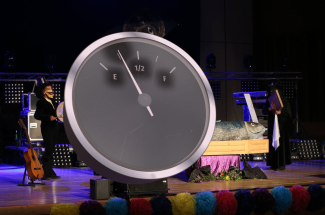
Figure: value=0.25
